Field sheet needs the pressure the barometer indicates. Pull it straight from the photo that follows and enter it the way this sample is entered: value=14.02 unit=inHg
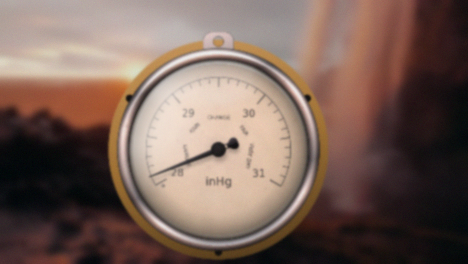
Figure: value=28.1 unit=inHg
